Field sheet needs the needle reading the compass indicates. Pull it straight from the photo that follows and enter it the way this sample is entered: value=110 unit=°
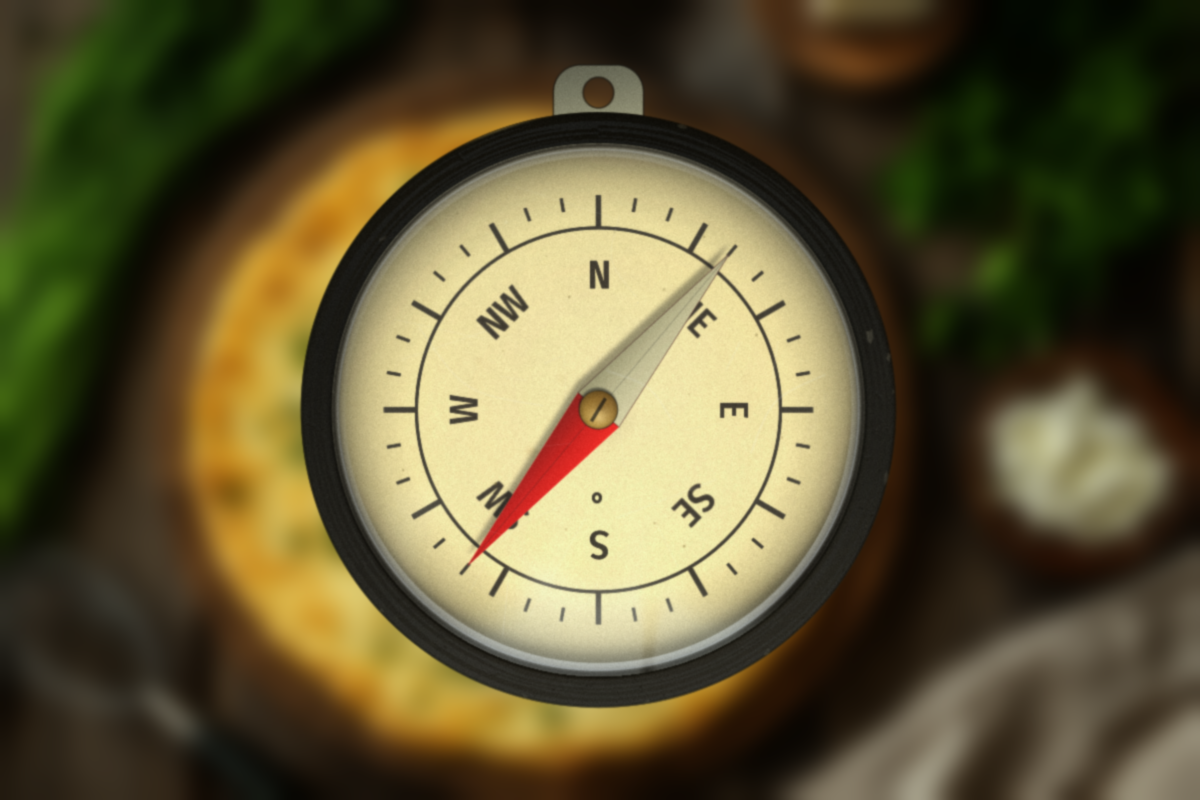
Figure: value=220 unit=°
